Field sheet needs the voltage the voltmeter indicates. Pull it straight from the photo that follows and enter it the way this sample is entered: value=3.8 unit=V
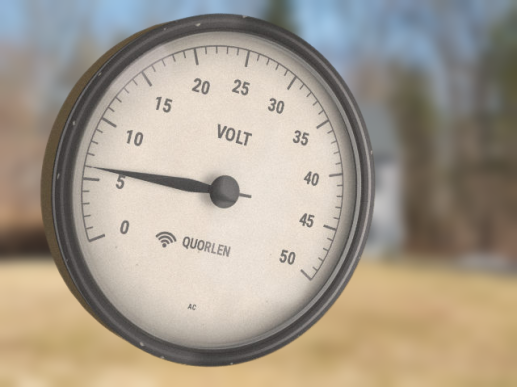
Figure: value=6 unit=V
